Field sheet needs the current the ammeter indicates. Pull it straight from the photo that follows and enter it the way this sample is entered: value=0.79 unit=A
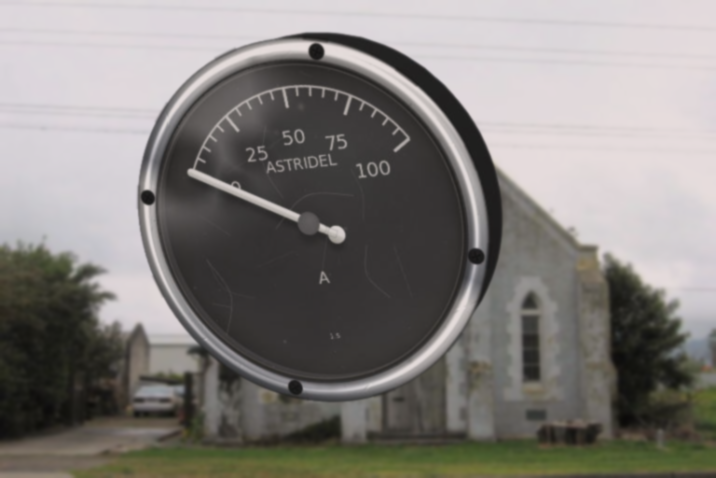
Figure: value=0 unit=A
